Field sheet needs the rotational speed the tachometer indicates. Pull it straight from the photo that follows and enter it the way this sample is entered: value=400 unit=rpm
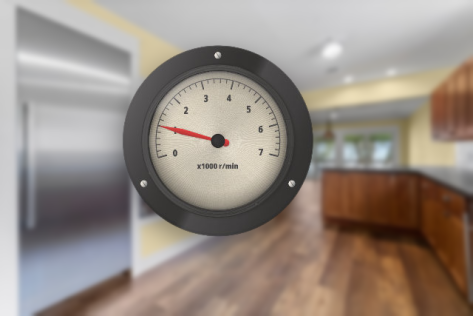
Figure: value=1000 unit=rpm
